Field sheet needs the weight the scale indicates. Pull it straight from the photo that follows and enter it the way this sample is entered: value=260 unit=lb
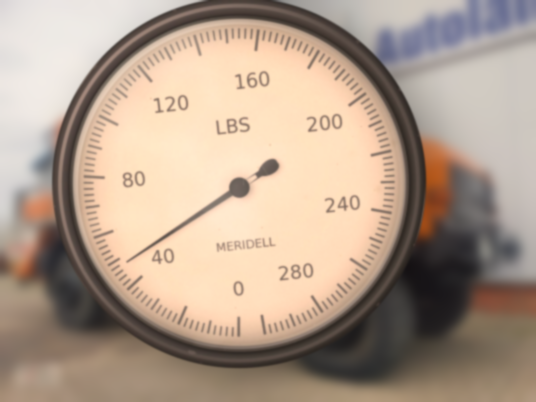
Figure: value=48 unit=lb
